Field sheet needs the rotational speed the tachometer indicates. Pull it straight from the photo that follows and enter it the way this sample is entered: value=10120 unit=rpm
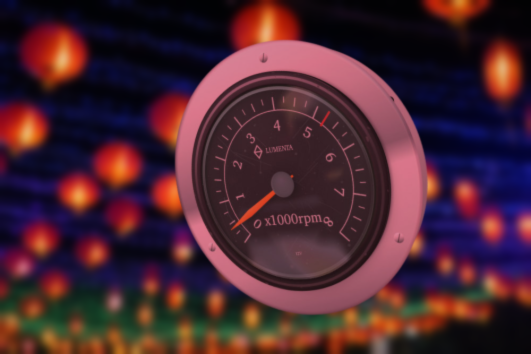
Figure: value=375 unit=rpm
